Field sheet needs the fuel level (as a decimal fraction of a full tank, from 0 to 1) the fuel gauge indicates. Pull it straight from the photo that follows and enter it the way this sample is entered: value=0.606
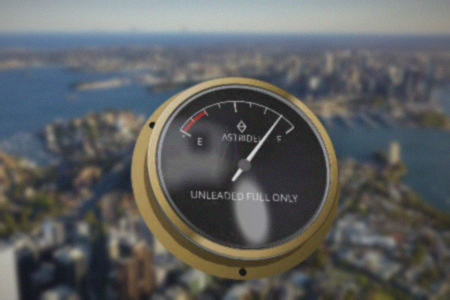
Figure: value=0.875
